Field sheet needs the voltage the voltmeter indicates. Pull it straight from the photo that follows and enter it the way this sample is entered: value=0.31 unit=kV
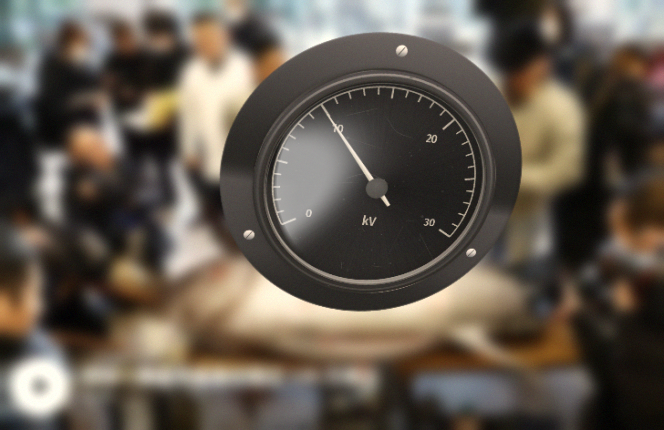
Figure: value=10 unit=kV
